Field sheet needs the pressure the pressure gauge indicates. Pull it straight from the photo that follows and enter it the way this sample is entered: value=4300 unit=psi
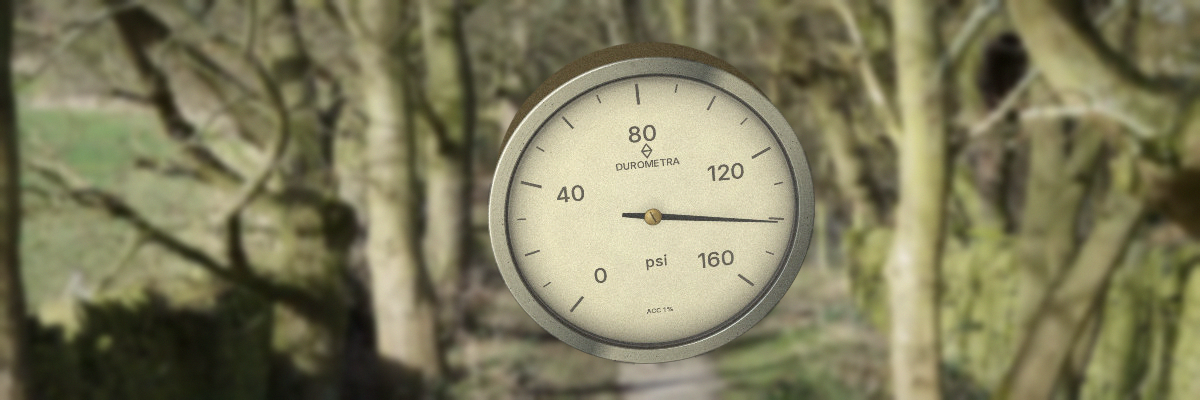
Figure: value=140 unit=psi
